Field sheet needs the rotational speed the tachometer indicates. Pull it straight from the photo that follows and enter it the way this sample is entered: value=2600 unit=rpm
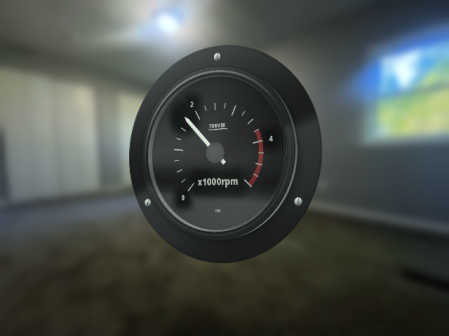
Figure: value=1750 unit=rpm
